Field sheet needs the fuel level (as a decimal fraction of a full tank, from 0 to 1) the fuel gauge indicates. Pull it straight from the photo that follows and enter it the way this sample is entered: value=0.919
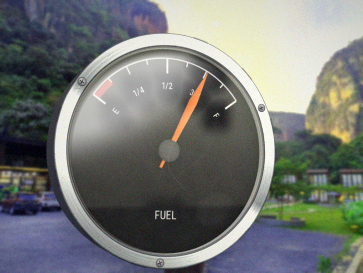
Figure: value=0.75
